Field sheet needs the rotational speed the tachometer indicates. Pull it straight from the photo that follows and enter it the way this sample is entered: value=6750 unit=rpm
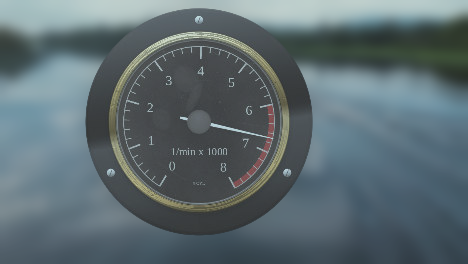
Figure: value=6700 unit=rpm
